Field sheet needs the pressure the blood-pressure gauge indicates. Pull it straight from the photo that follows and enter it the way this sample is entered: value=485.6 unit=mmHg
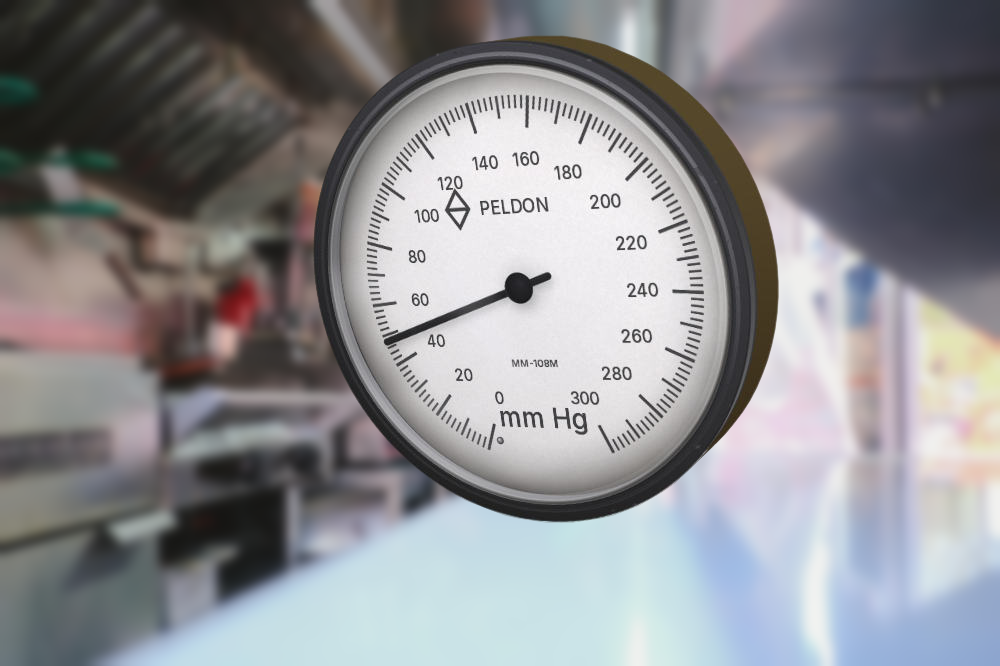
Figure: value=48 unit=mmHg
